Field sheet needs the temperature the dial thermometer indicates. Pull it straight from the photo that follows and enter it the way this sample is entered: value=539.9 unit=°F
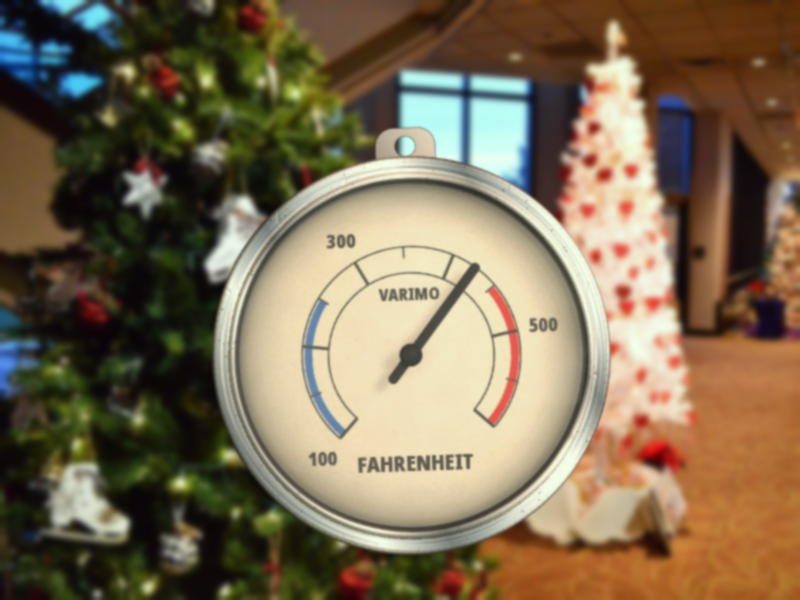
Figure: value=425 unit=°F
